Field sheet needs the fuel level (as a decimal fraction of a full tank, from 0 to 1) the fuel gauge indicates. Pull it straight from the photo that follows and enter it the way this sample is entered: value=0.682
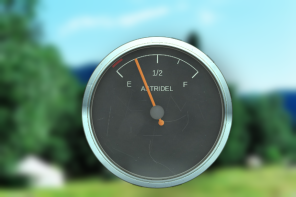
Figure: value=0.25
